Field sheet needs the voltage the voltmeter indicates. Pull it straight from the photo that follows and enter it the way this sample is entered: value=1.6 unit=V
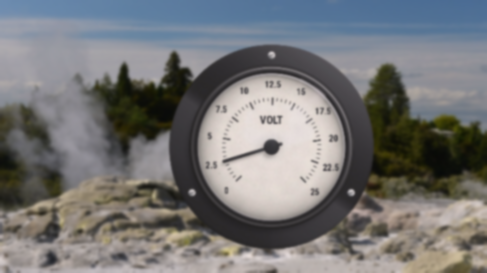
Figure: value=2.5 unit=V
